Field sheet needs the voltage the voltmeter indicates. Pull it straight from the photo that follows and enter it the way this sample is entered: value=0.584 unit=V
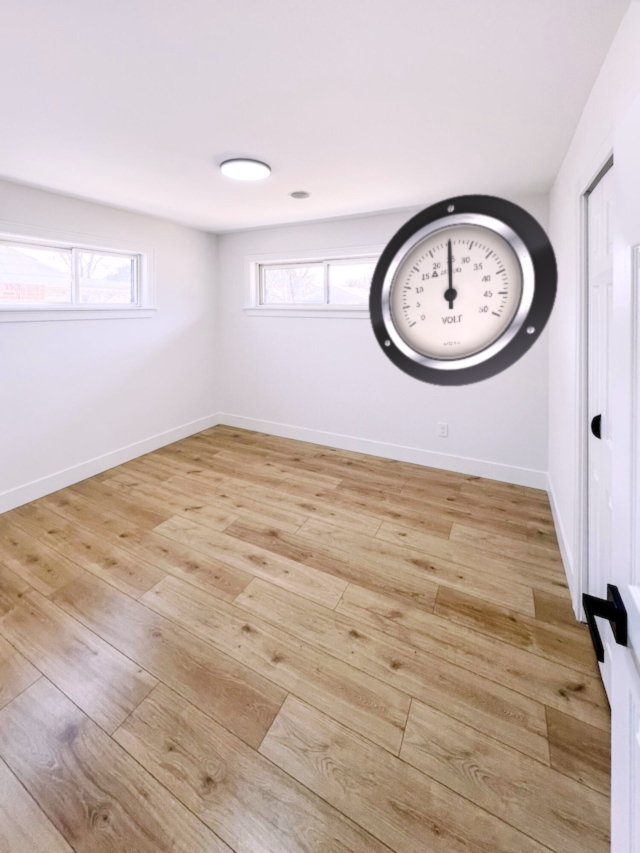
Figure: value=25 unit=V
